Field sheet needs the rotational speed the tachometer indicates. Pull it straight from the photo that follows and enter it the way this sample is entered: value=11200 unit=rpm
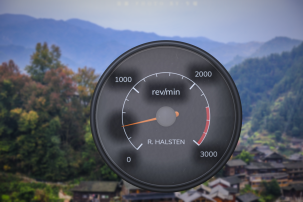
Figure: value=400 unit=rpm
